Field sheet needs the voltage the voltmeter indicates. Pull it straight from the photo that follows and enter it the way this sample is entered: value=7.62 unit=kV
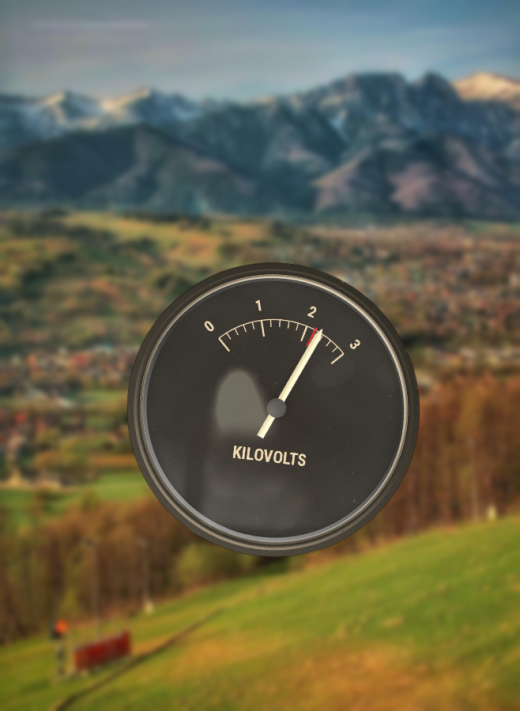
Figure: value=2.3 unit=kV
